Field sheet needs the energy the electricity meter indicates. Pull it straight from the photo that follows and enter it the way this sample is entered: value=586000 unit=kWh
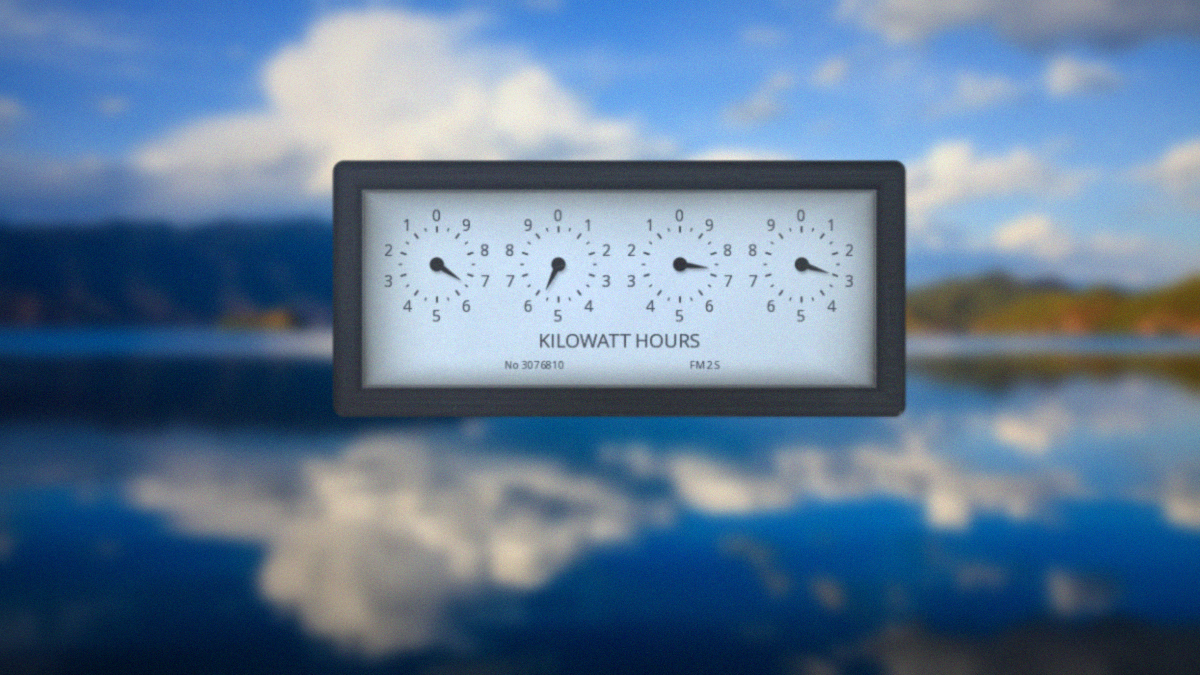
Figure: value=6573 unit=kWh
